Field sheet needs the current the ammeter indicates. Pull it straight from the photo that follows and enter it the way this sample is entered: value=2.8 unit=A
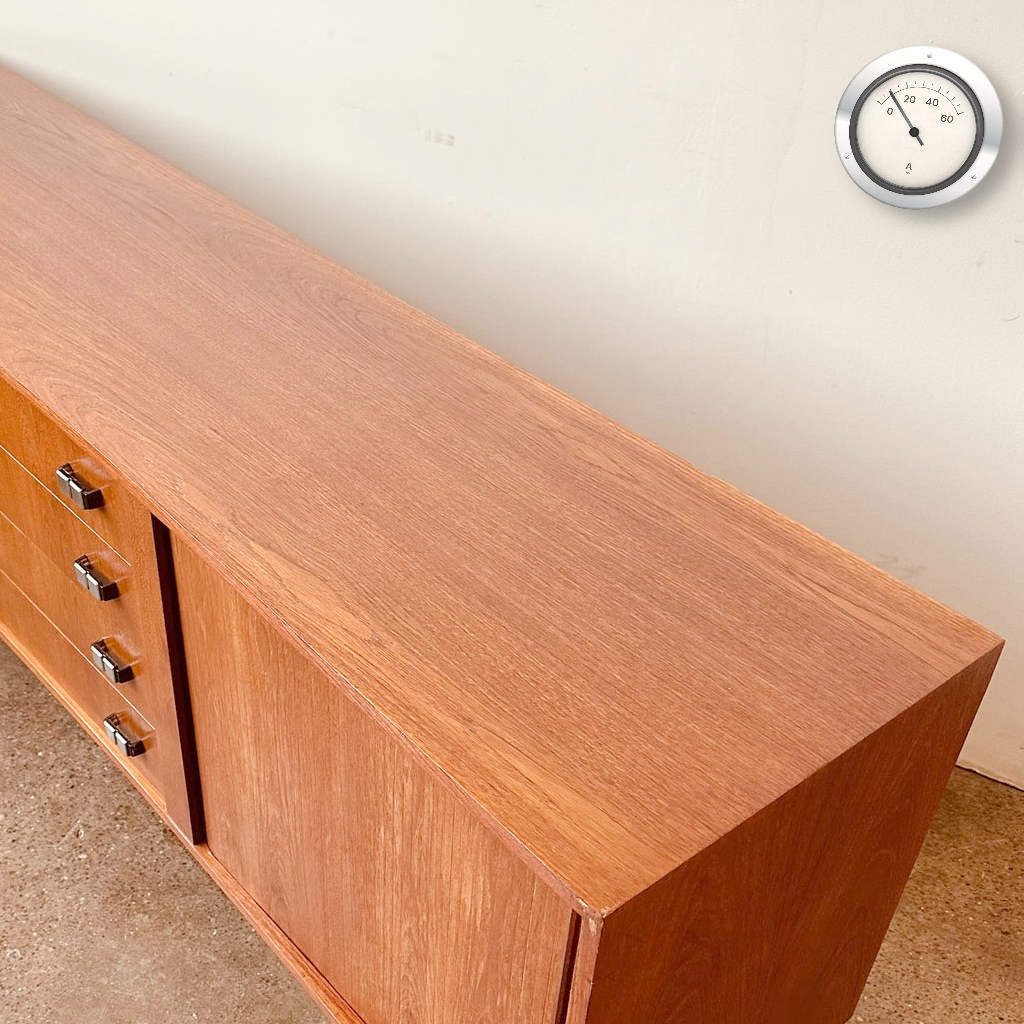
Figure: value=10 unit=A
